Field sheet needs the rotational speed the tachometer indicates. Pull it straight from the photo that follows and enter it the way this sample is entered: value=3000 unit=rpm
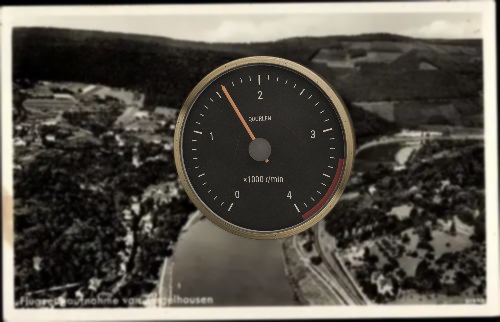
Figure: value=1600 unit=rpm
